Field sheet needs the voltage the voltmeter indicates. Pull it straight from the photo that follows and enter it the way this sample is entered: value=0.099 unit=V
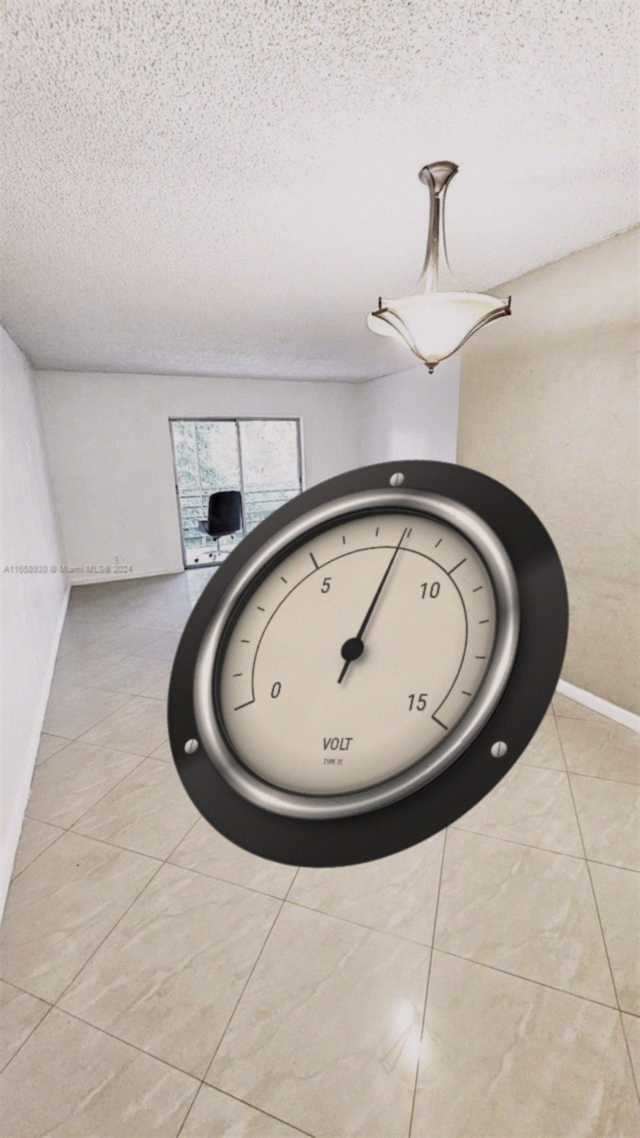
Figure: value=8 unit=V
